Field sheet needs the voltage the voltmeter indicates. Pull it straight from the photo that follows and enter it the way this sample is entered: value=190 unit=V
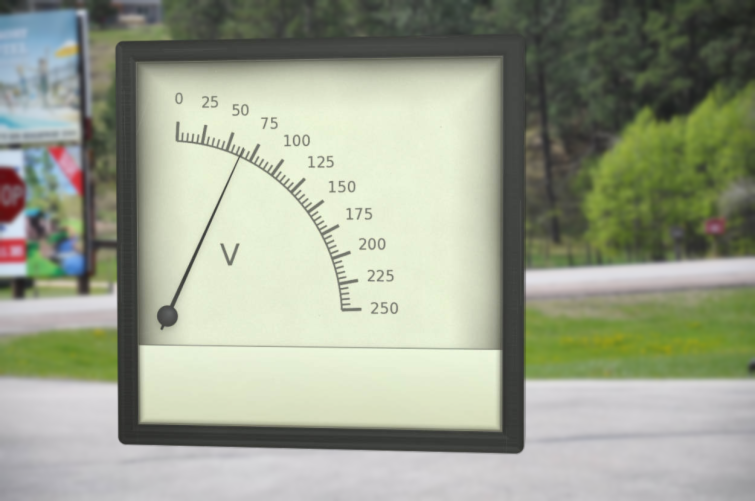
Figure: value=65 unit=V
